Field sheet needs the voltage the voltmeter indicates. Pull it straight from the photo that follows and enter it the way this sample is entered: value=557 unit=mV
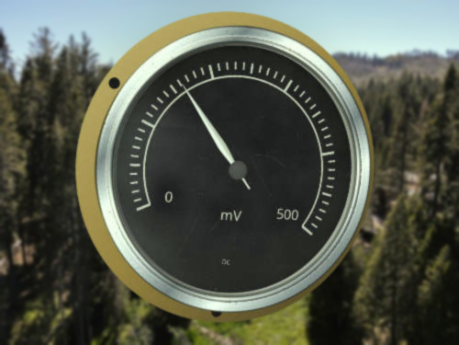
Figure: value=160 unit=mV
